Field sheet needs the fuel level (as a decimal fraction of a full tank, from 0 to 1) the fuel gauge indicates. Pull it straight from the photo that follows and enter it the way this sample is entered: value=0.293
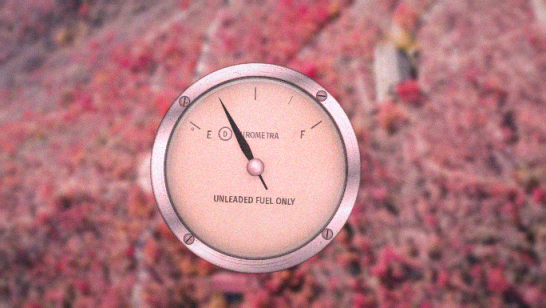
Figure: value=0.25
